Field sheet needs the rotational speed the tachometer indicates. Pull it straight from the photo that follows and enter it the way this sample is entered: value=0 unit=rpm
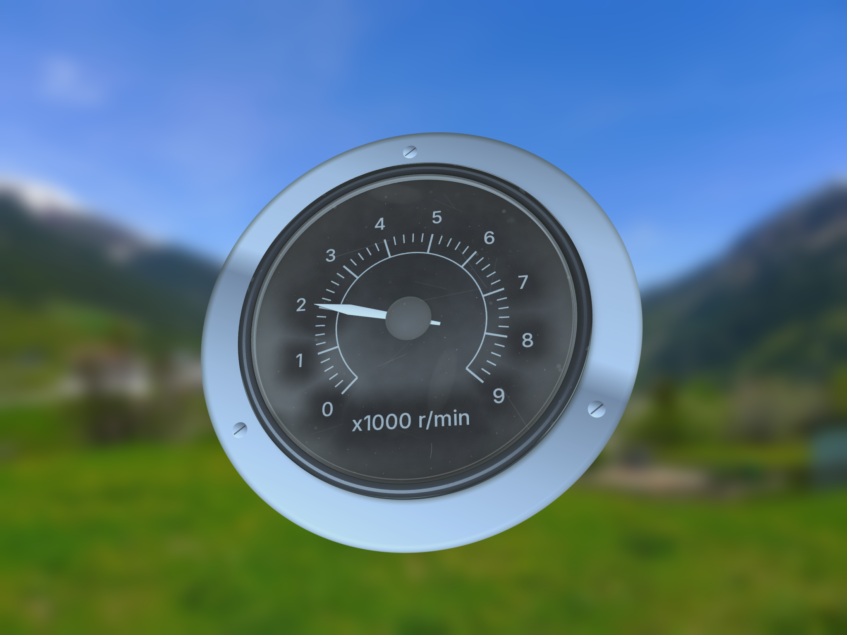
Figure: value=2000 unit=rpm
